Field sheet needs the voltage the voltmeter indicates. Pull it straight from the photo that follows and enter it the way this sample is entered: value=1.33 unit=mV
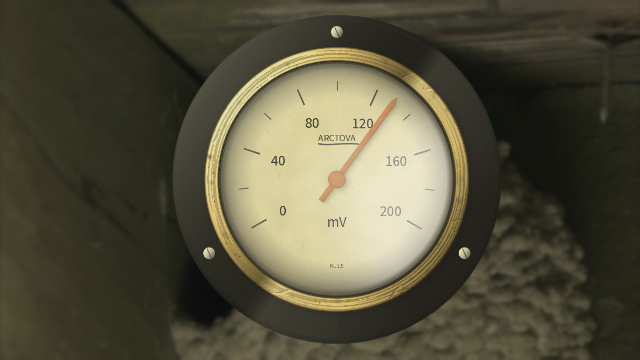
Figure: value=130 unit=mV
